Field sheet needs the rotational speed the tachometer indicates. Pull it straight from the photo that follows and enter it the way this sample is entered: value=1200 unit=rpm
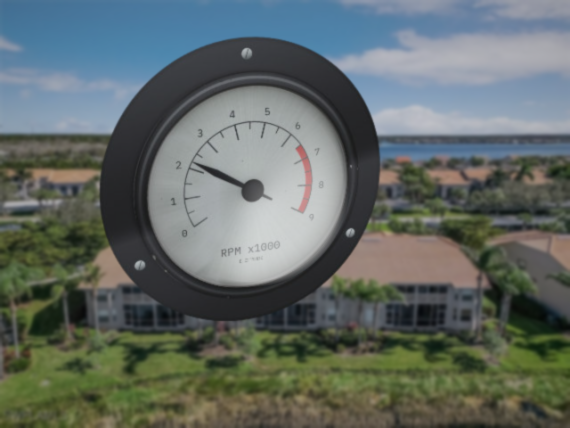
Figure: value=2250 unit=rpm
